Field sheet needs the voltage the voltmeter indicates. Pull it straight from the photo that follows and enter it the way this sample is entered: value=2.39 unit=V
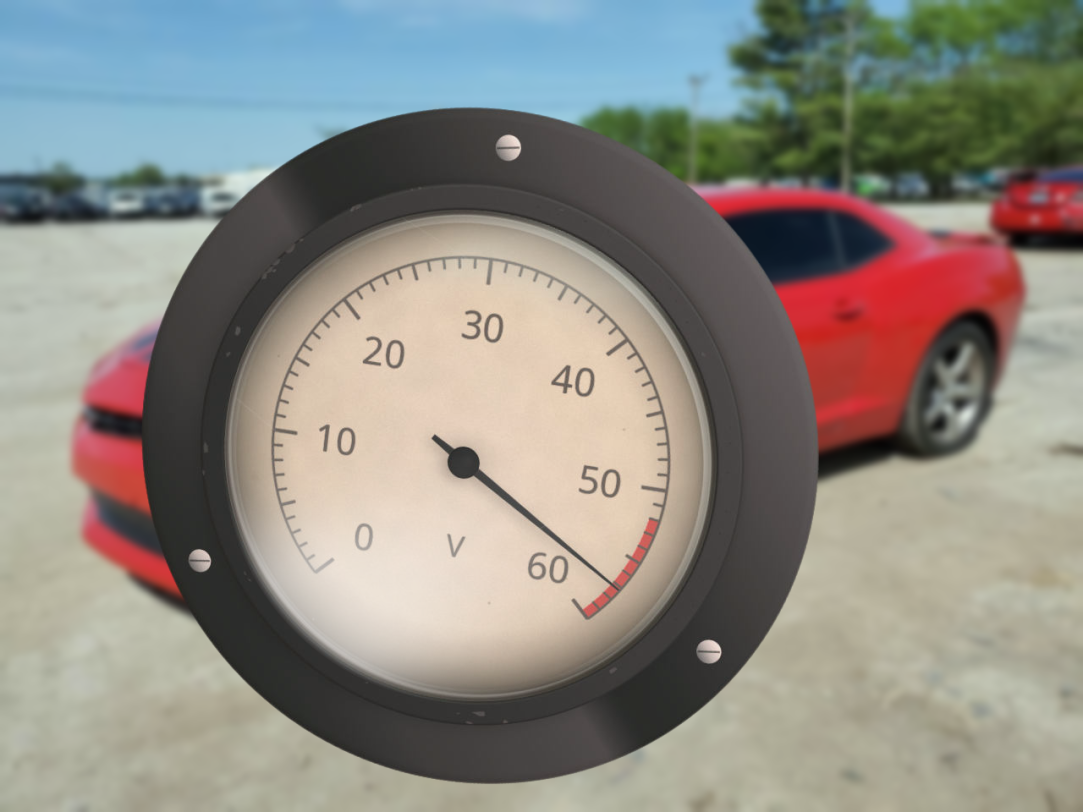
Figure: value=57 unit=V
